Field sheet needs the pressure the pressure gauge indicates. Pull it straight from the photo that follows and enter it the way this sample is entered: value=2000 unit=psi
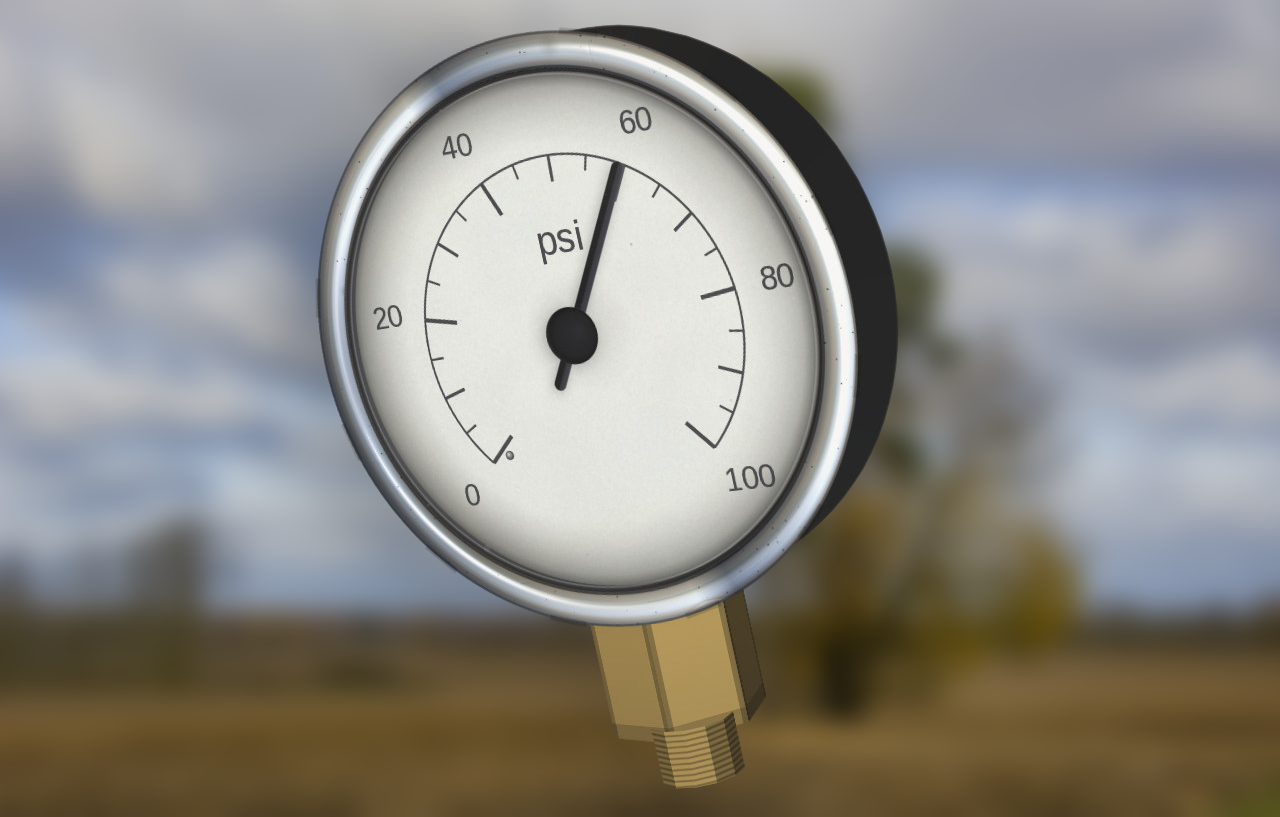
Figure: value=60 unit=psi
